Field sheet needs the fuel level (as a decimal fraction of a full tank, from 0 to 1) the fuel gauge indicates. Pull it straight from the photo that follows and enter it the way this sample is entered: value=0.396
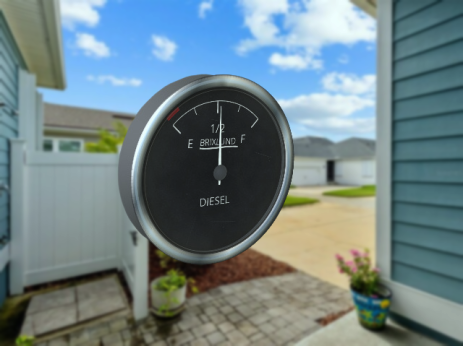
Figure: value=0.5
